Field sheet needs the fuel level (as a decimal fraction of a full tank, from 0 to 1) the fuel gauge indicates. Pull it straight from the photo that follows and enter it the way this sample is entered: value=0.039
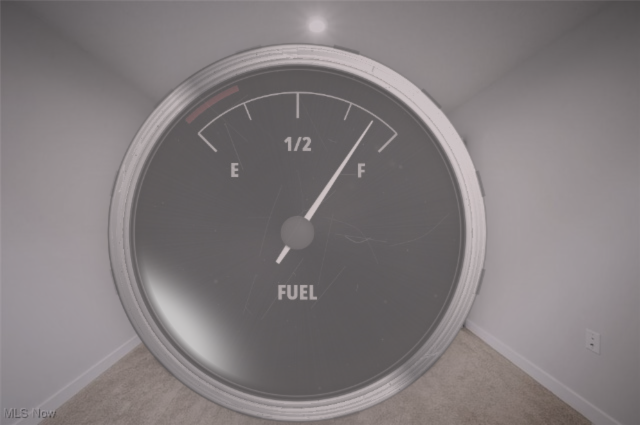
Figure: value=0.875
